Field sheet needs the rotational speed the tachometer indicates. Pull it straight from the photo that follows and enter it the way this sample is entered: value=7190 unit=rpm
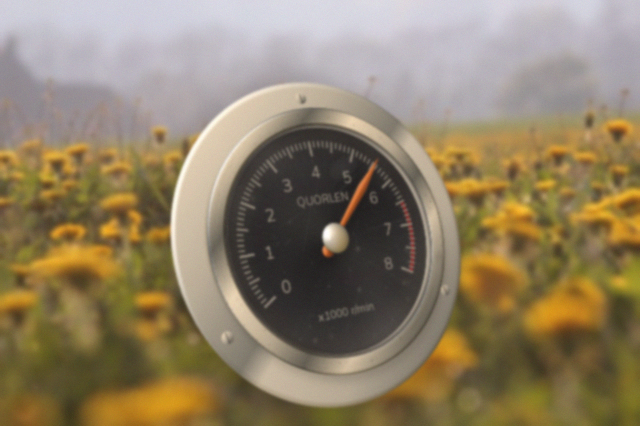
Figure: value=5500 unit=rpm
